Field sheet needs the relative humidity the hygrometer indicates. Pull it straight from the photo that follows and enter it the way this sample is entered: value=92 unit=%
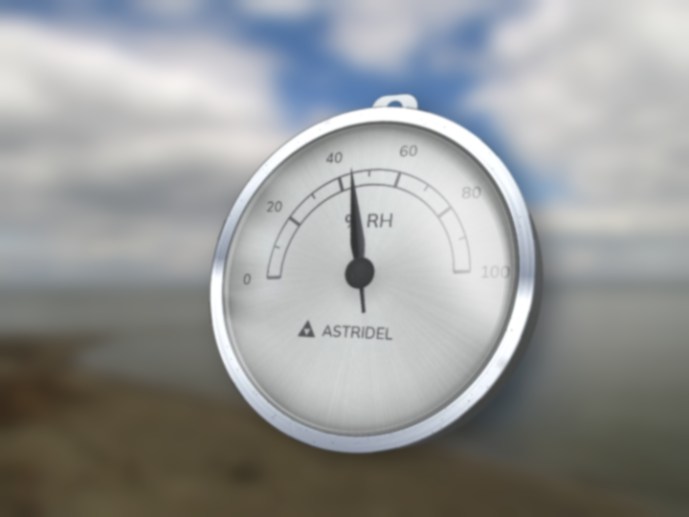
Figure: value=45 unit=%
